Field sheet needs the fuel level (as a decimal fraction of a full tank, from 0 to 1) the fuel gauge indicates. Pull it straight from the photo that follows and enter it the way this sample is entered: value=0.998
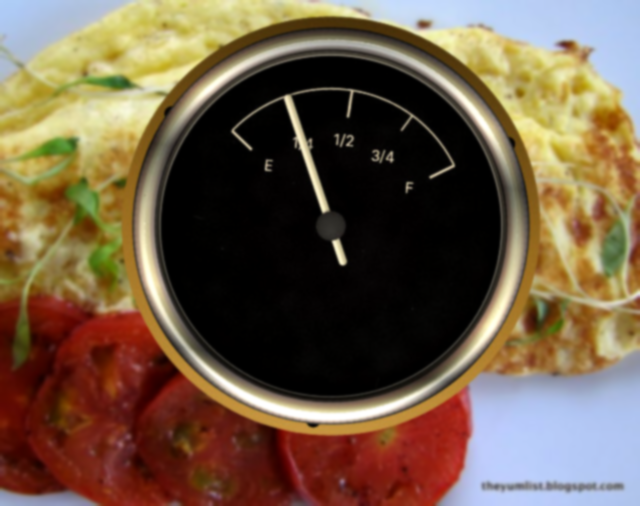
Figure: value=0.25
